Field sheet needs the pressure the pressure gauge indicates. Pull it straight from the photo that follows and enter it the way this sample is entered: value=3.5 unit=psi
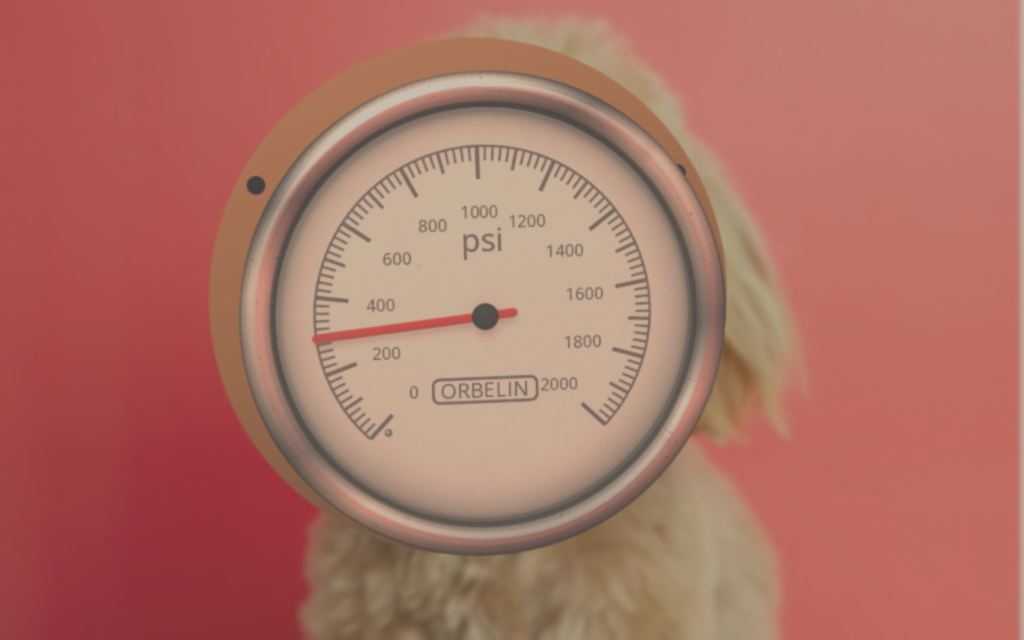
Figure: value=300 unit=psi
